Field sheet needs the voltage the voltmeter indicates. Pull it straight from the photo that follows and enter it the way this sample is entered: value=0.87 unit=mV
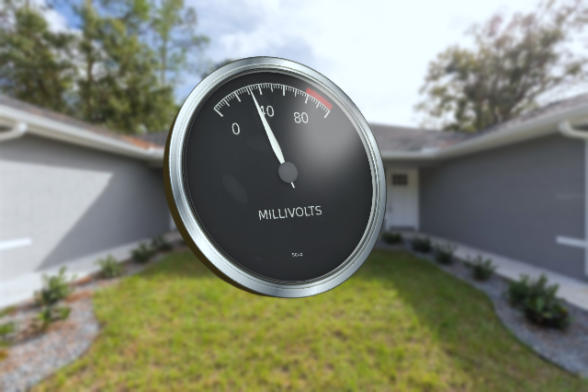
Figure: value=30 unit=mV
